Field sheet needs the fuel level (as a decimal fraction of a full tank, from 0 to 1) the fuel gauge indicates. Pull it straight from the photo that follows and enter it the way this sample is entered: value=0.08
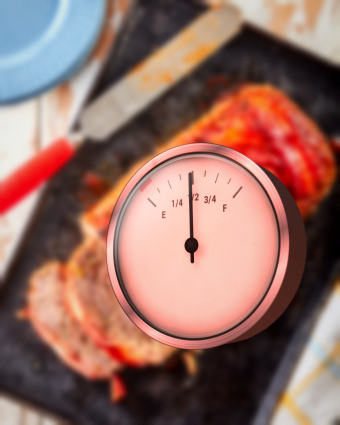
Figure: value=0.5
